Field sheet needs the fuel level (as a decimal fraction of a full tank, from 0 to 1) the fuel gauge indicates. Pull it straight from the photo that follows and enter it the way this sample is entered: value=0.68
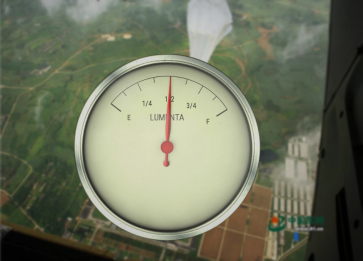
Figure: value=0.5
